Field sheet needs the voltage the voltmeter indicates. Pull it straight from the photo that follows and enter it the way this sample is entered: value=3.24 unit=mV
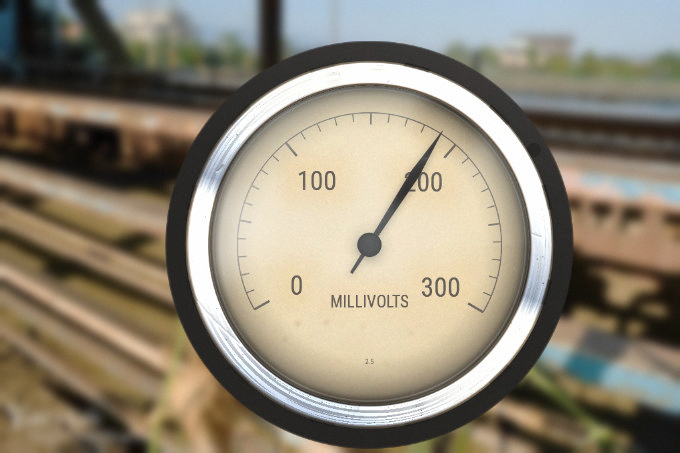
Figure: value=190 unit=mV
